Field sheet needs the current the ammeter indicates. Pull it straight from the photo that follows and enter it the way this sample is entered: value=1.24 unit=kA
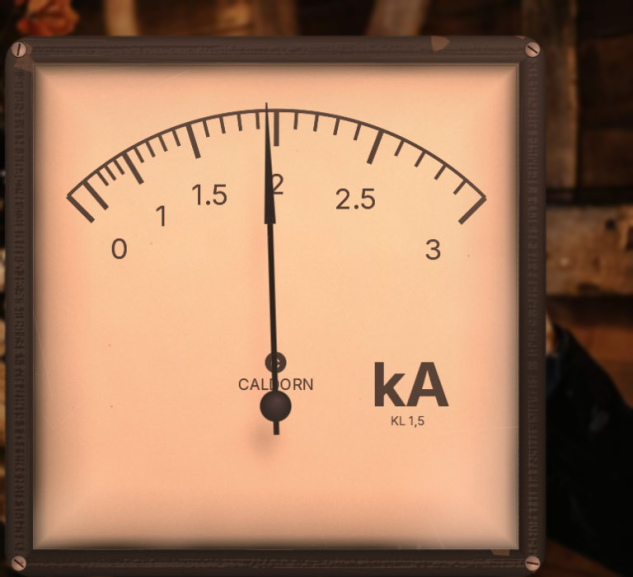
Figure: value=1.95 unit=kA
